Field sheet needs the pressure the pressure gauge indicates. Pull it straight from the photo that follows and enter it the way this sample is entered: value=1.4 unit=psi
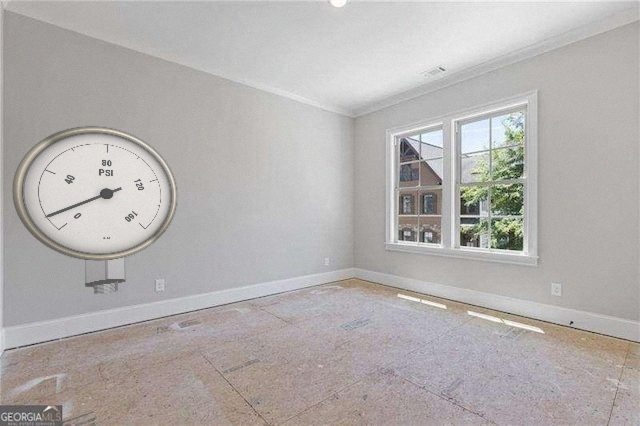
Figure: value=10 unit=psi
